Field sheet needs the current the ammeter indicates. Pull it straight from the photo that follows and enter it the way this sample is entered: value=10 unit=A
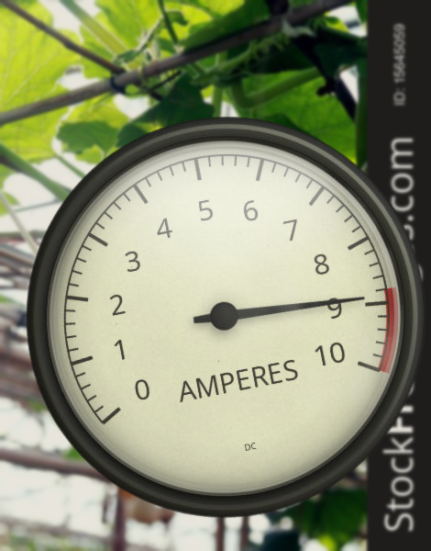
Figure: value=8.9 unit=A
